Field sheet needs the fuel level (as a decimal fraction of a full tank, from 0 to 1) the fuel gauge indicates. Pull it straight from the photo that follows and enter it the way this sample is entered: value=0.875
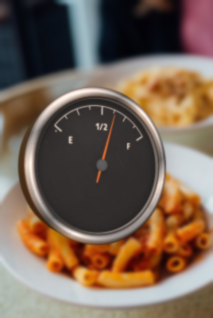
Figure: value=0.625
